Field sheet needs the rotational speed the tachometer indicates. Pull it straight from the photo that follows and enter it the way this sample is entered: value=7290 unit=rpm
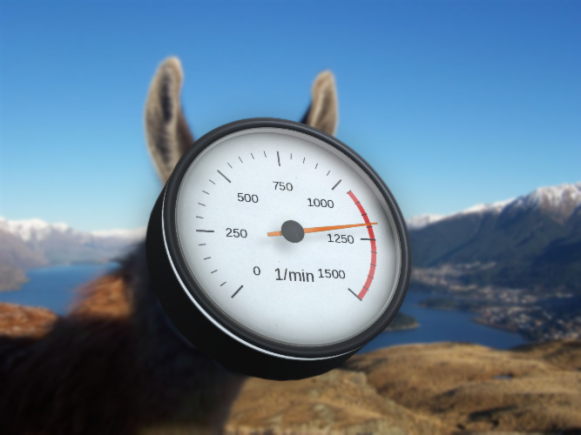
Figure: value=1200 unit=rpm
